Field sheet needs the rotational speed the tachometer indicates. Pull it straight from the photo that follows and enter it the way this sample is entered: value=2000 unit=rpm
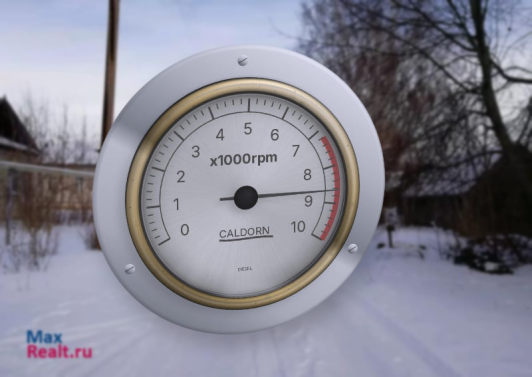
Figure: value=8600 unit=rpm
